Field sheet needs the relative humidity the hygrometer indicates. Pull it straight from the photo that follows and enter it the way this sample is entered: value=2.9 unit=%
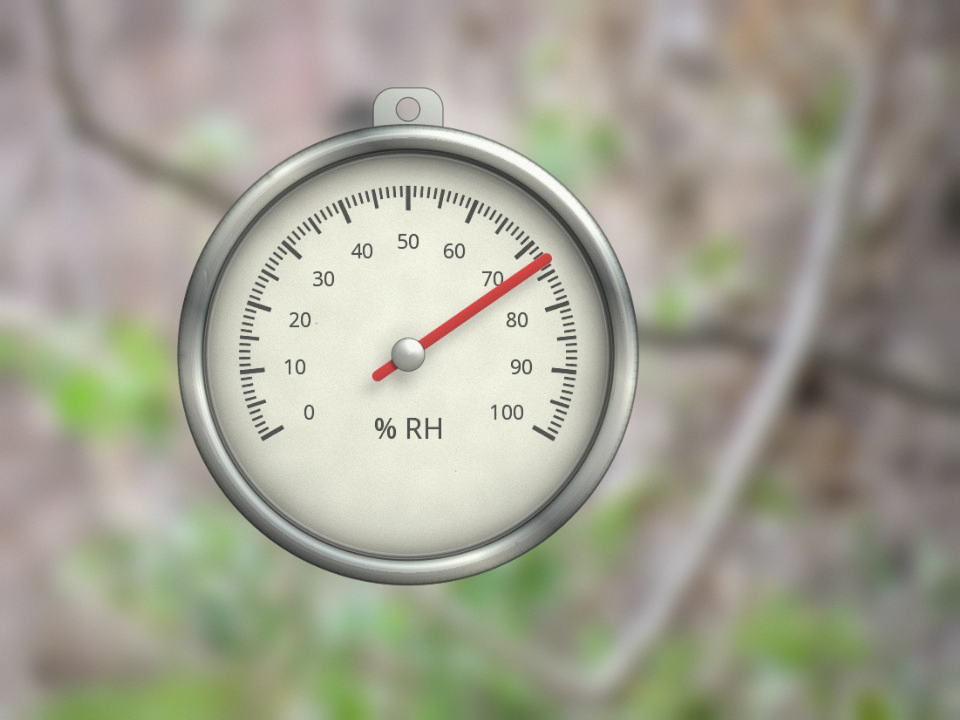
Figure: value=73 unit=%
